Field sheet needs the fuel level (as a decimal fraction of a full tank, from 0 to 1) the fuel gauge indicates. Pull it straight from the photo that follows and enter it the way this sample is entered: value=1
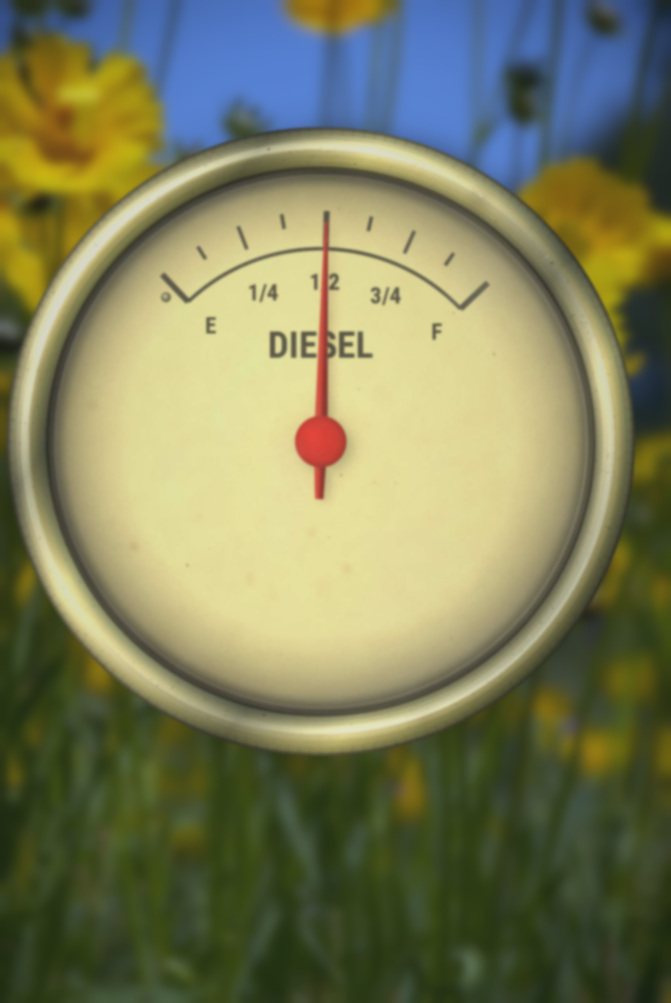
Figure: value=0.5
